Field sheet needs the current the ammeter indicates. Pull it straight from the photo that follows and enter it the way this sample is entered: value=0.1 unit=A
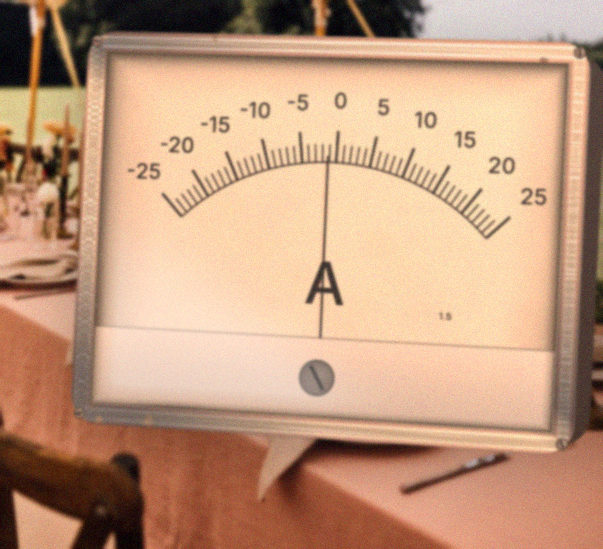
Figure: value=-1 unit=A
